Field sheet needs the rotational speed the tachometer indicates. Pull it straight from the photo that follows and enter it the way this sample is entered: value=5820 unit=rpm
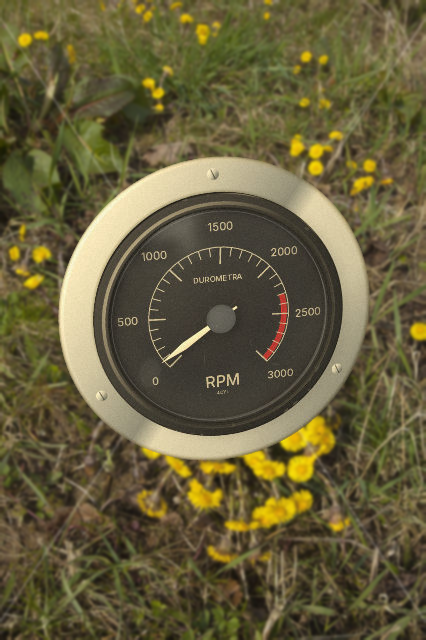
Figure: value=100 unit=rpm
